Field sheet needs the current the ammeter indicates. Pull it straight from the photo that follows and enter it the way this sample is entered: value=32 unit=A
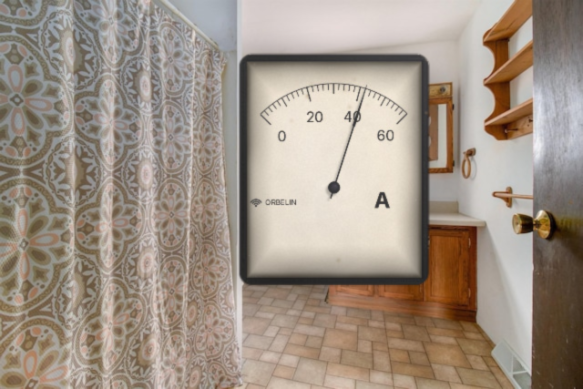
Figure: value=42 unit=A
